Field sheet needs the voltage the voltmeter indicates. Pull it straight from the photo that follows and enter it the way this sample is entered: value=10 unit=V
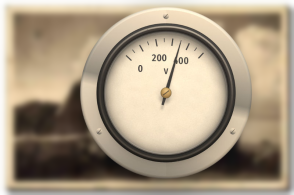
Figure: value=350 unit=V
